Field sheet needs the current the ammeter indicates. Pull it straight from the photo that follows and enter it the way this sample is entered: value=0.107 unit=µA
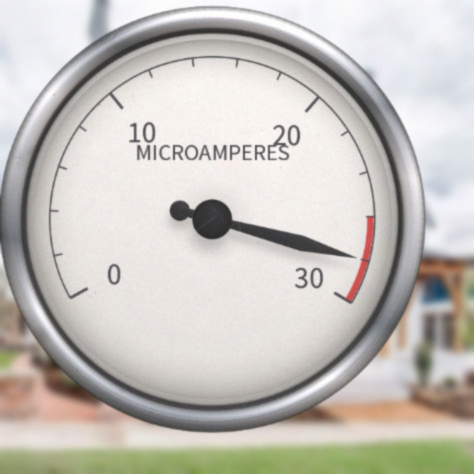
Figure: value=28 unit=µA
